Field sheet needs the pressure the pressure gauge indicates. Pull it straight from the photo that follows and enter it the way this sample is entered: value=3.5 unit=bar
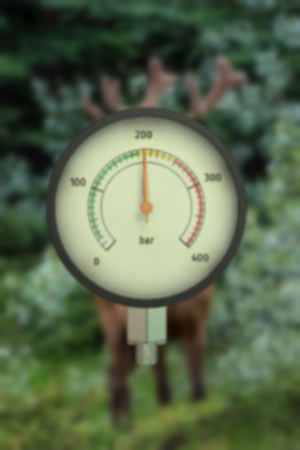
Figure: value=200 unit=bar
